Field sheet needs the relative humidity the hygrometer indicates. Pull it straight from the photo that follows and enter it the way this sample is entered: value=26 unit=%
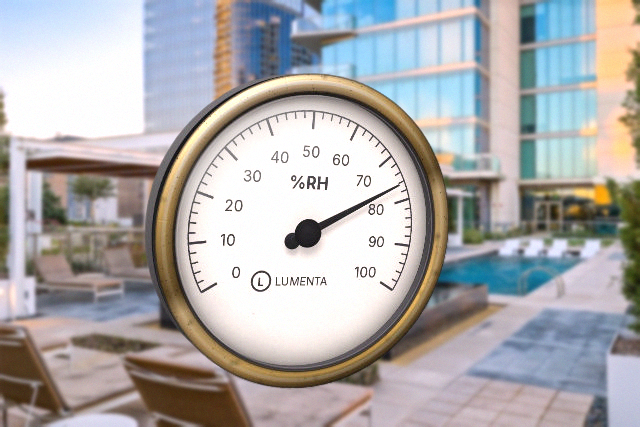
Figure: value=76 unit=%
